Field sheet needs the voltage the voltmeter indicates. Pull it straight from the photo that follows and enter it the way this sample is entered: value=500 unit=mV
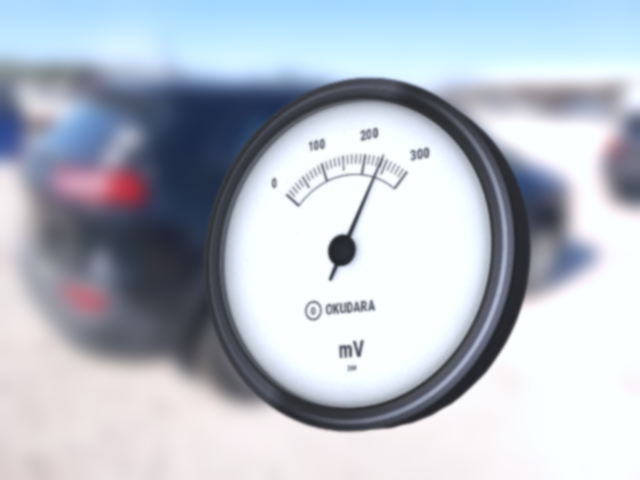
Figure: value=250 unit=mV
